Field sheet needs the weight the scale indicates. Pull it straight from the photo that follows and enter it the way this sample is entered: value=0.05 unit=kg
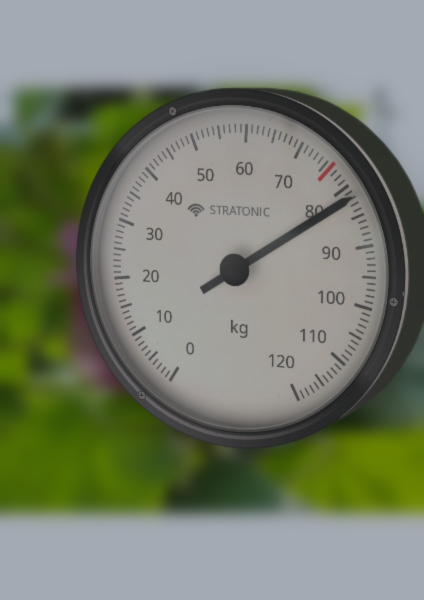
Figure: value=82 unit=kg
